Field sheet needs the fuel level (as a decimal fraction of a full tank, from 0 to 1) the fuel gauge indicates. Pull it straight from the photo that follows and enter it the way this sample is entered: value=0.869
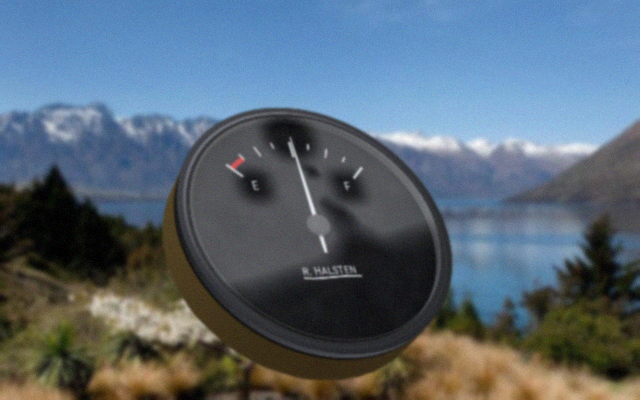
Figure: value=0.5
